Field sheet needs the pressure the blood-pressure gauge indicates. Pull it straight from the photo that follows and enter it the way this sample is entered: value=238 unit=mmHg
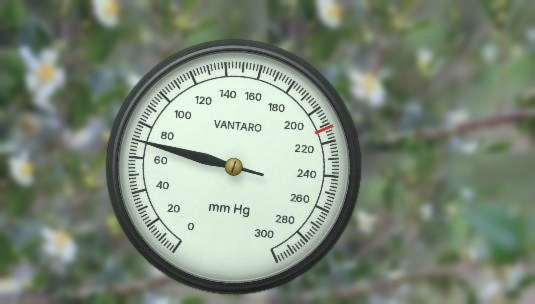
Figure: value=70 unit=mmHg
